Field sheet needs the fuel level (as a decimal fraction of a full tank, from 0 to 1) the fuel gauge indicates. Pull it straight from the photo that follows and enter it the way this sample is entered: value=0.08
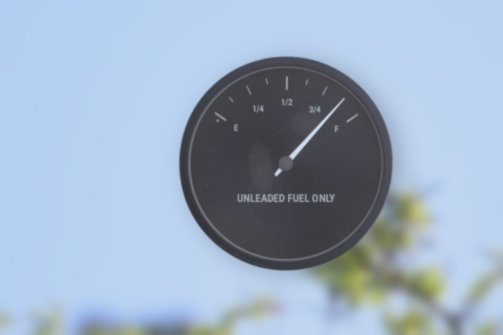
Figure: value=0.875
